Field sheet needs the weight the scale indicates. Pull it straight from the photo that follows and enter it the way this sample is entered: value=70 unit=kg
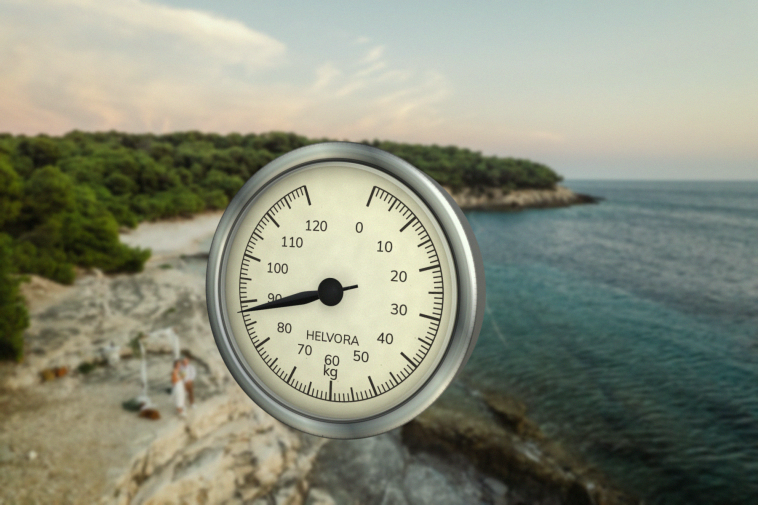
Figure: value=88 unit=kg
